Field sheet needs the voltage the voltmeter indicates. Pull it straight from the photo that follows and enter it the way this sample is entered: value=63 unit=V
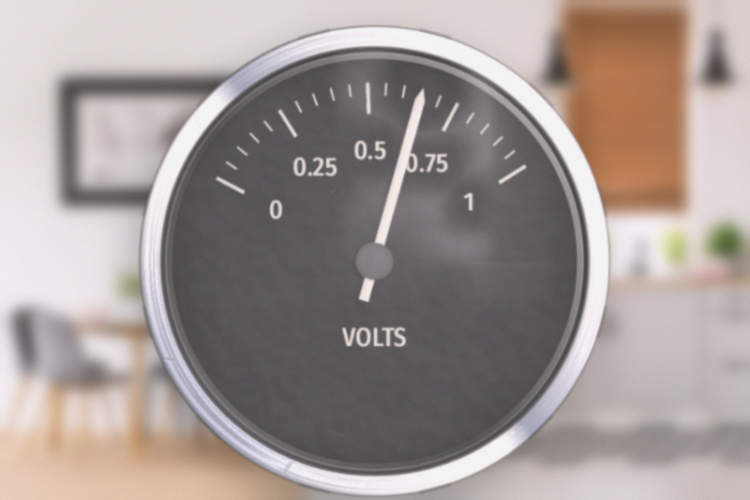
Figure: value=0.65 unit=V
